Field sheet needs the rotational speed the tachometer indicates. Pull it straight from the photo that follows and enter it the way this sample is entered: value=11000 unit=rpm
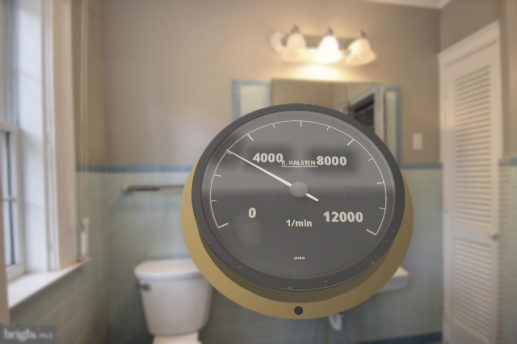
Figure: value=3000 unit=rpm
